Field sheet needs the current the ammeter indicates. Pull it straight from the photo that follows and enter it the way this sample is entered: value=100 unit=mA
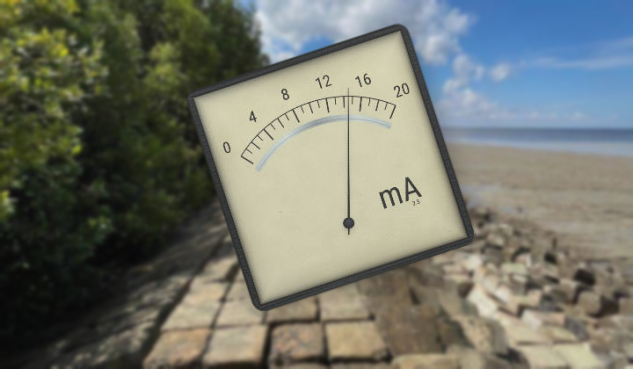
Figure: value=14.5 unit=mA
